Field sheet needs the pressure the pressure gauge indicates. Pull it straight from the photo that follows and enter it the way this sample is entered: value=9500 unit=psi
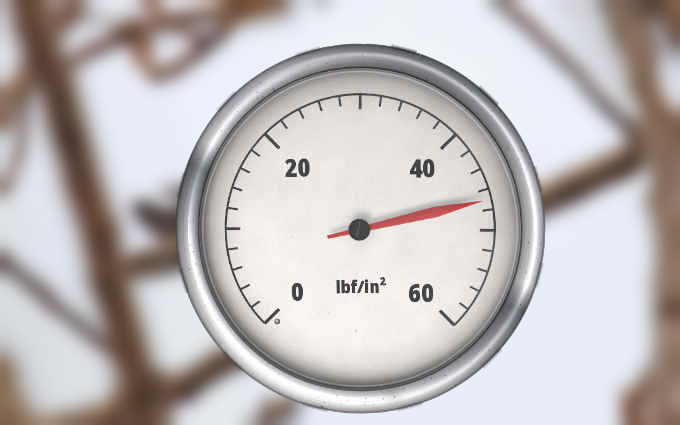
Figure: value=47 unit=psi
